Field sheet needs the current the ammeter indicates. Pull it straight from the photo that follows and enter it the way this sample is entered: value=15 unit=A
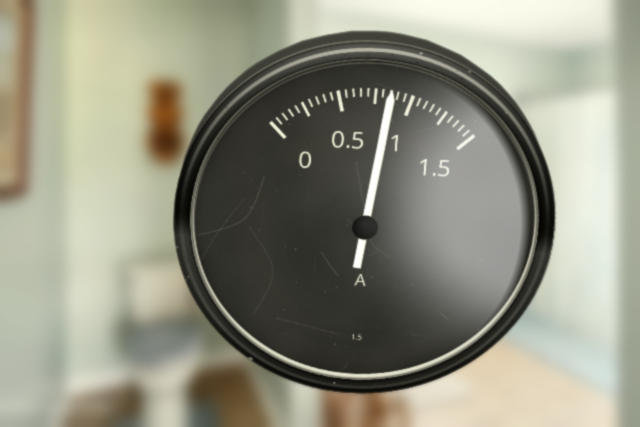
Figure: value=0.85 unit=A
